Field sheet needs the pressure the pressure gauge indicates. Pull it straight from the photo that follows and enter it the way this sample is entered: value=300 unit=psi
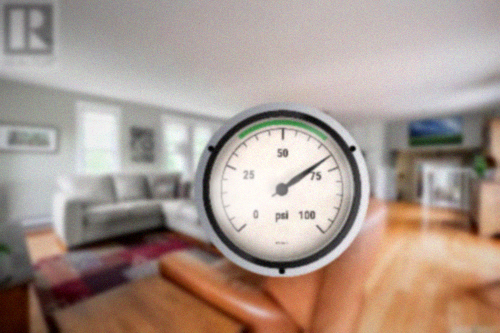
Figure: value=70 unit=psi
